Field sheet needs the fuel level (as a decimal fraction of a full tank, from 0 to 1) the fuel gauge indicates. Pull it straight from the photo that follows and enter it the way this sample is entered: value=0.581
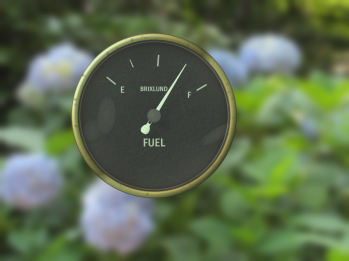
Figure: value=0.75
